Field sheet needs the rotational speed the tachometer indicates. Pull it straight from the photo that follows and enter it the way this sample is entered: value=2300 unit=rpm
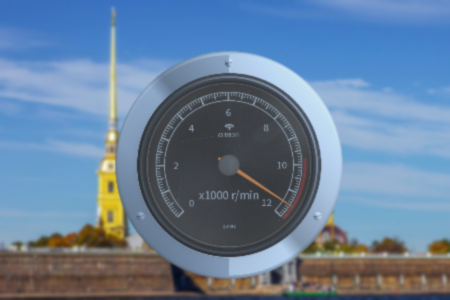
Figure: value=11500 unit=rpm
